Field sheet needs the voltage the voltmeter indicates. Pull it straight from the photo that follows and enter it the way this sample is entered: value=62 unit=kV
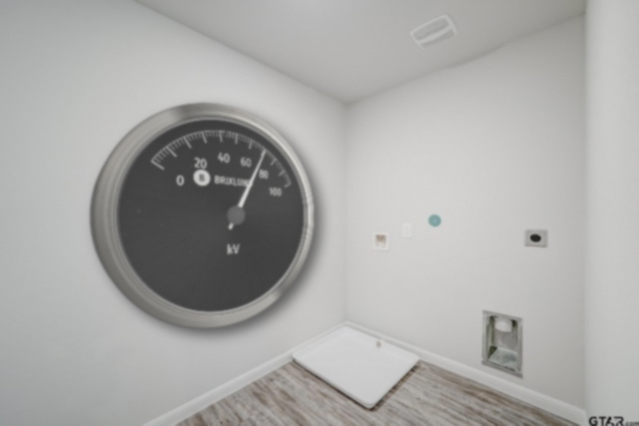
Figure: value=70 unit=kV
